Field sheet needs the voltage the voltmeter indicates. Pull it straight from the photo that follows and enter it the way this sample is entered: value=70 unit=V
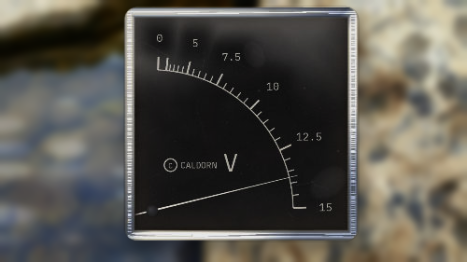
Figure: value=13.75 unit=V
